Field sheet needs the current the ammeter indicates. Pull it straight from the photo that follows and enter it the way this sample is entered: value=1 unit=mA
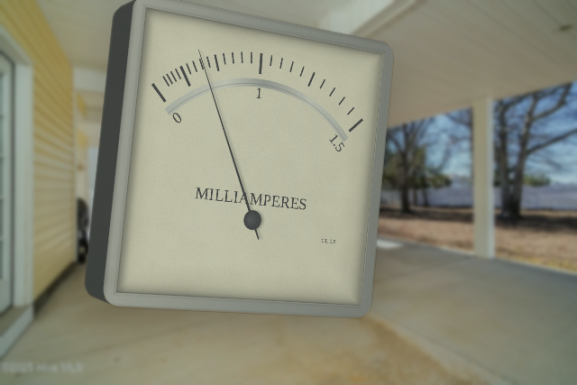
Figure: value=0.65 unit=mA
